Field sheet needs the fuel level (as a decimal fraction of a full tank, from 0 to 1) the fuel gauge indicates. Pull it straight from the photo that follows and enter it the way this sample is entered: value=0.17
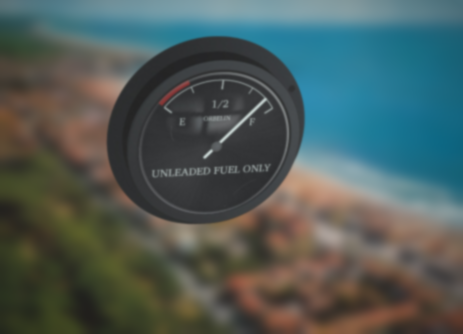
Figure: value=0.875
